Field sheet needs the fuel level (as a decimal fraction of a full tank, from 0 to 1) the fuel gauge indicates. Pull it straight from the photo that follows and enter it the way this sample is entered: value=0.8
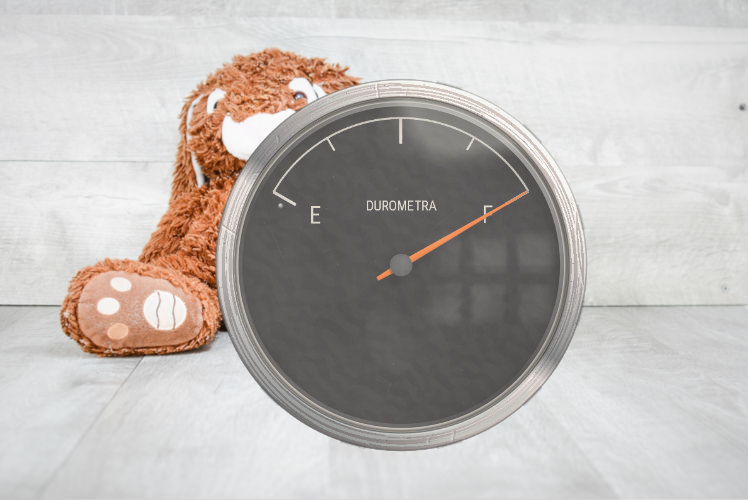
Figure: value=1
